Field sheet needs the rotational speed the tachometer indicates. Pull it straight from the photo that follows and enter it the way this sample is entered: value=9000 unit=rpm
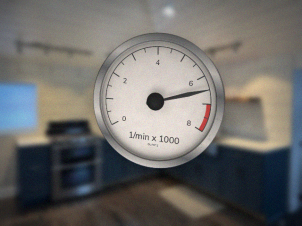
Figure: value=6500 unit=rpm
